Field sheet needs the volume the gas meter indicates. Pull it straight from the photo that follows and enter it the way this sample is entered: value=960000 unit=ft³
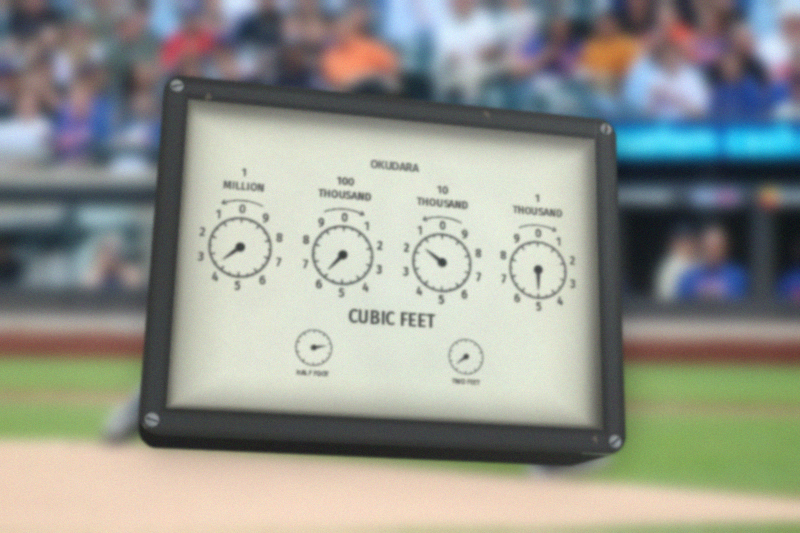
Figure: value=361500 unit=ft³
